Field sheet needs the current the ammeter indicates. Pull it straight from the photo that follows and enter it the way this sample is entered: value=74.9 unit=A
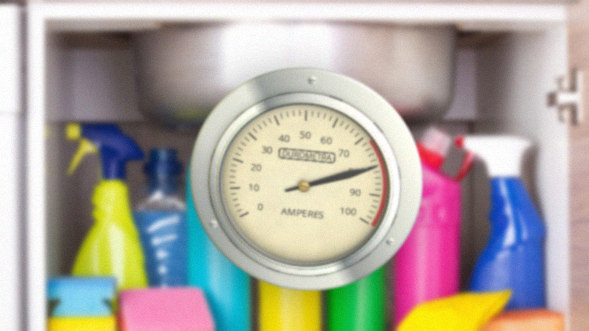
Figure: value=80 unit=A
